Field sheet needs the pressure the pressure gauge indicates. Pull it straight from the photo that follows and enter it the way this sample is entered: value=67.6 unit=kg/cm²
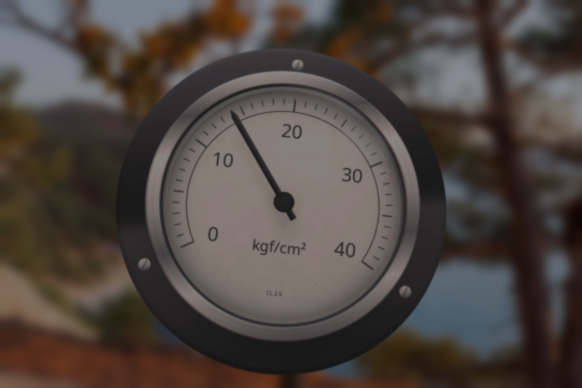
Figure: value=14 unit=kg/cm²
